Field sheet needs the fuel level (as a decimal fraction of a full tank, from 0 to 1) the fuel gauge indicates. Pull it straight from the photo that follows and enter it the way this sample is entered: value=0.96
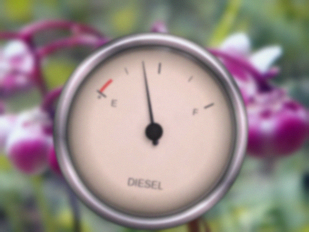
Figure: value=0.375
